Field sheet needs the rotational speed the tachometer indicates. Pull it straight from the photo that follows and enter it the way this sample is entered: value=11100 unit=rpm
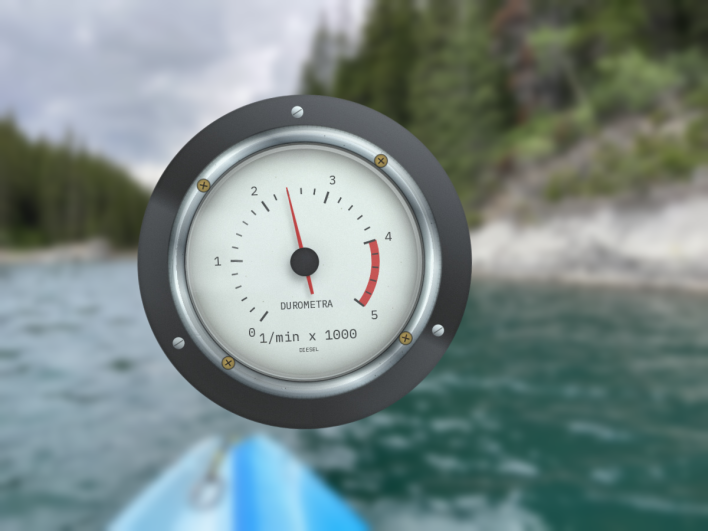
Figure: value=2400 unit=rpm
